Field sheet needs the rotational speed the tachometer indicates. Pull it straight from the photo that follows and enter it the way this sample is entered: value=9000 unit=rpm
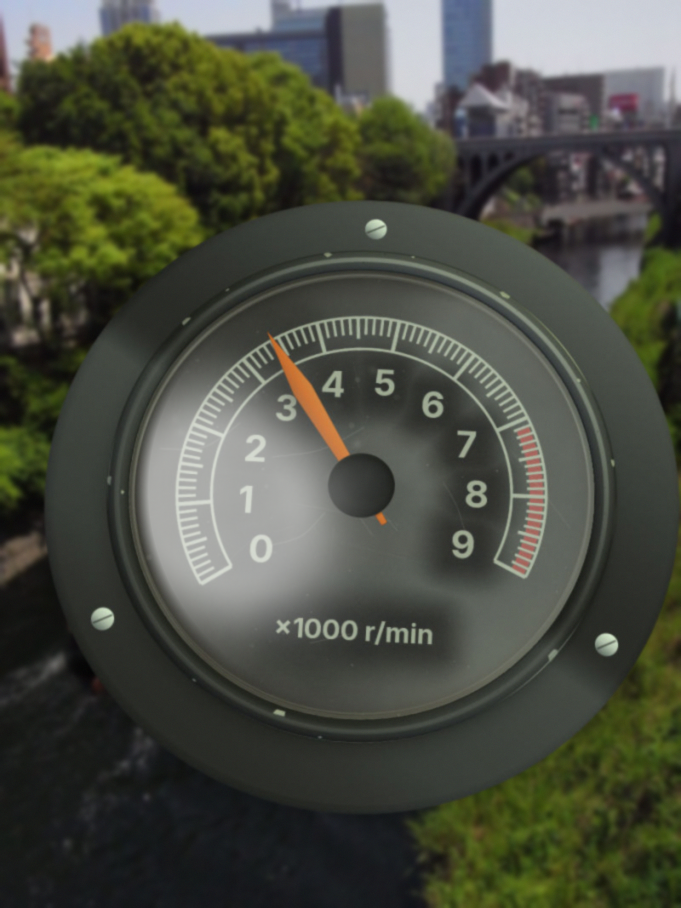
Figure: value=3400 unit=rpm
